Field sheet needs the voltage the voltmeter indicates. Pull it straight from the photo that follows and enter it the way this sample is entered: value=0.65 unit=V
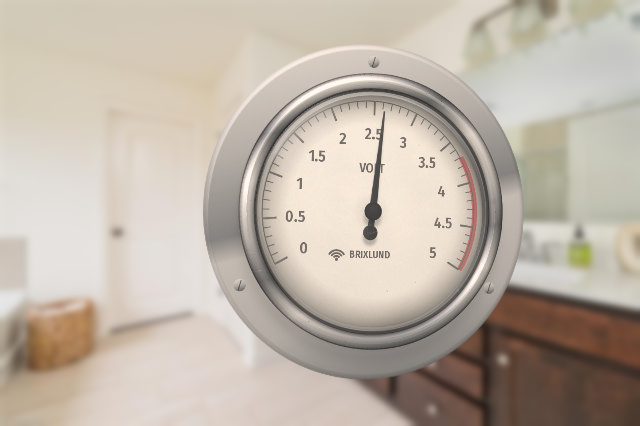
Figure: value=2.6 unit=V
